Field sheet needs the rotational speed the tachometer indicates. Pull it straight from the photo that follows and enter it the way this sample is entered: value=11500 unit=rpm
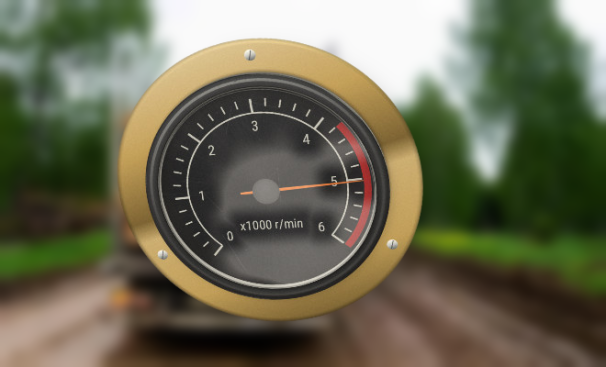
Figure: value=5000 unit=rpm
